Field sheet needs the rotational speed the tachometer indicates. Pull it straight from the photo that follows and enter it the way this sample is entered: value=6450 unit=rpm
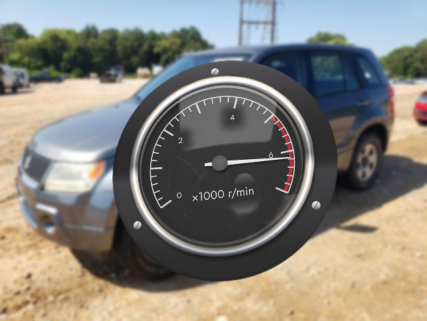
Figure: value=6200 unit=rpm
